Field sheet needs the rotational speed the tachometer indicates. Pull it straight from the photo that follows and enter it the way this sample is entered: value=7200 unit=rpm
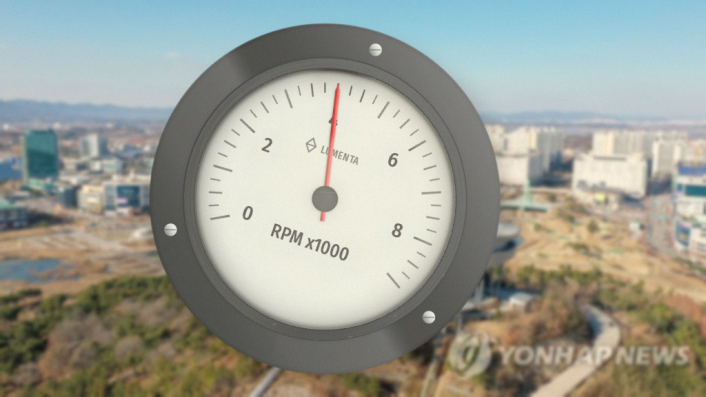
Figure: value=4000 unit=rpm
